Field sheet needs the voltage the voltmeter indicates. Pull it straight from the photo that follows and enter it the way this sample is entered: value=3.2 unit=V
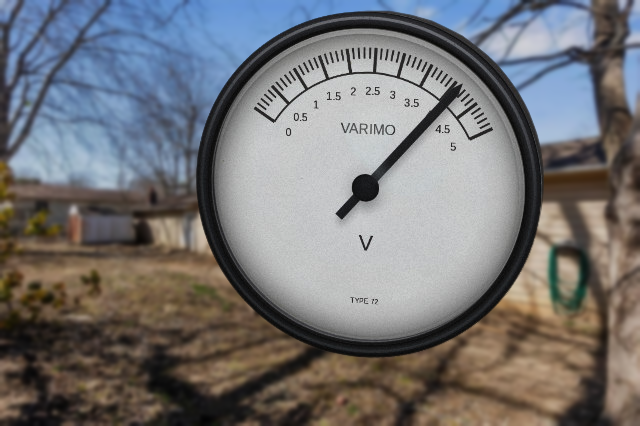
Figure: value=4.1 unit=V
